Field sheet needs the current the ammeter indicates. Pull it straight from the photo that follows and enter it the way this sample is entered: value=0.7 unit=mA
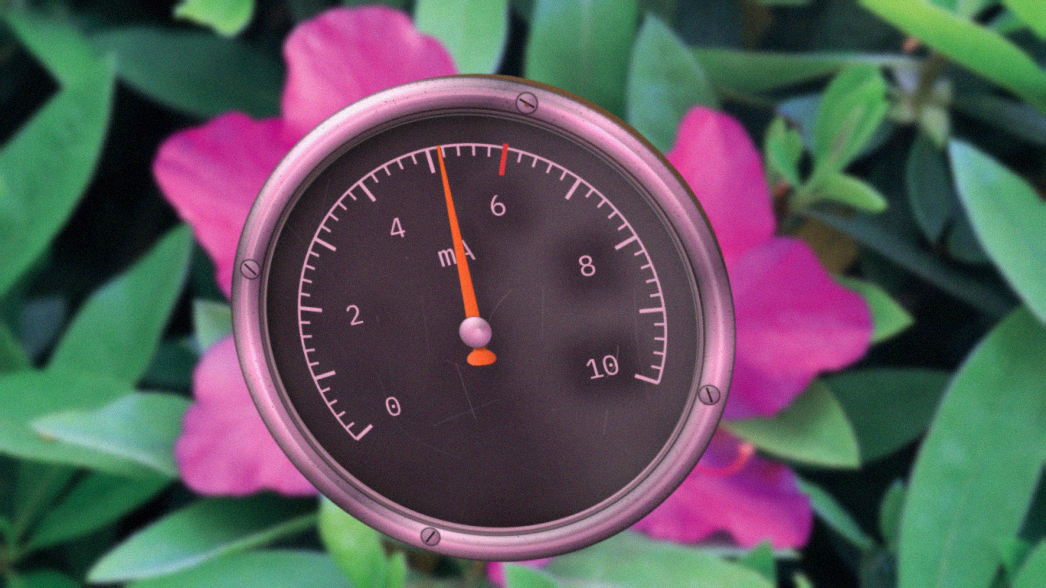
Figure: value=5.2 unit=mA
